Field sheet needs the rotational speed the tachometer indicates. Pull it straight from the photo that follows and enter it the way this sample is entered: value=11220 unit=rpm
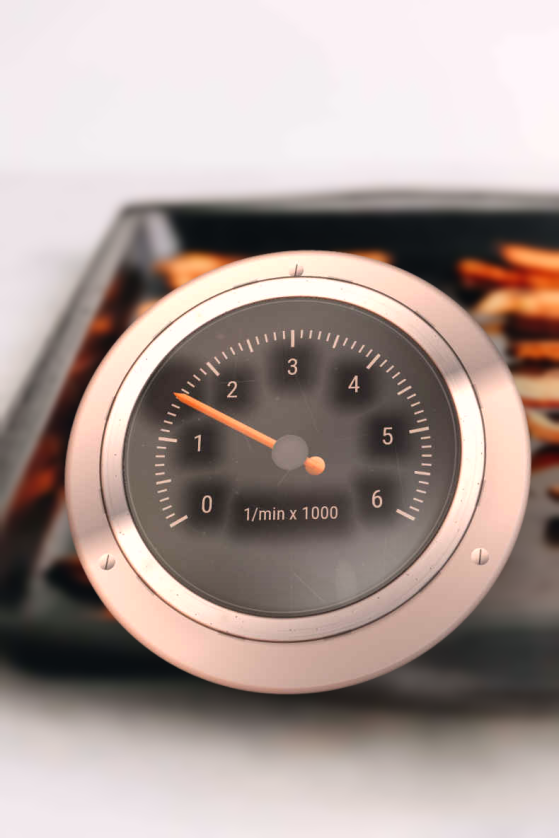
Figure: value=1500 unit=rpm
